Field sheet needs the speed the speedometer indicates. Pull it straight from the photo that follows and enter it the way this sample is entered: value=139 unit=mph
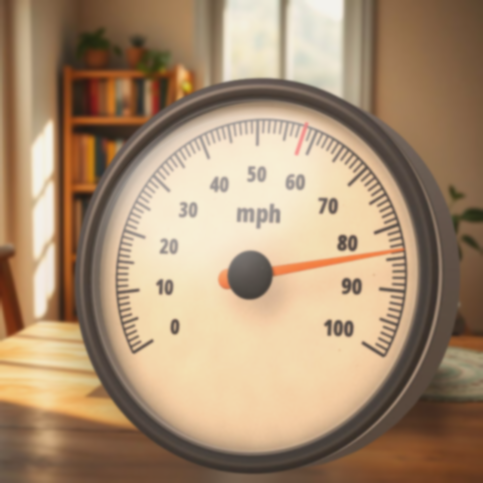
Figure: value=84 unit=mph
